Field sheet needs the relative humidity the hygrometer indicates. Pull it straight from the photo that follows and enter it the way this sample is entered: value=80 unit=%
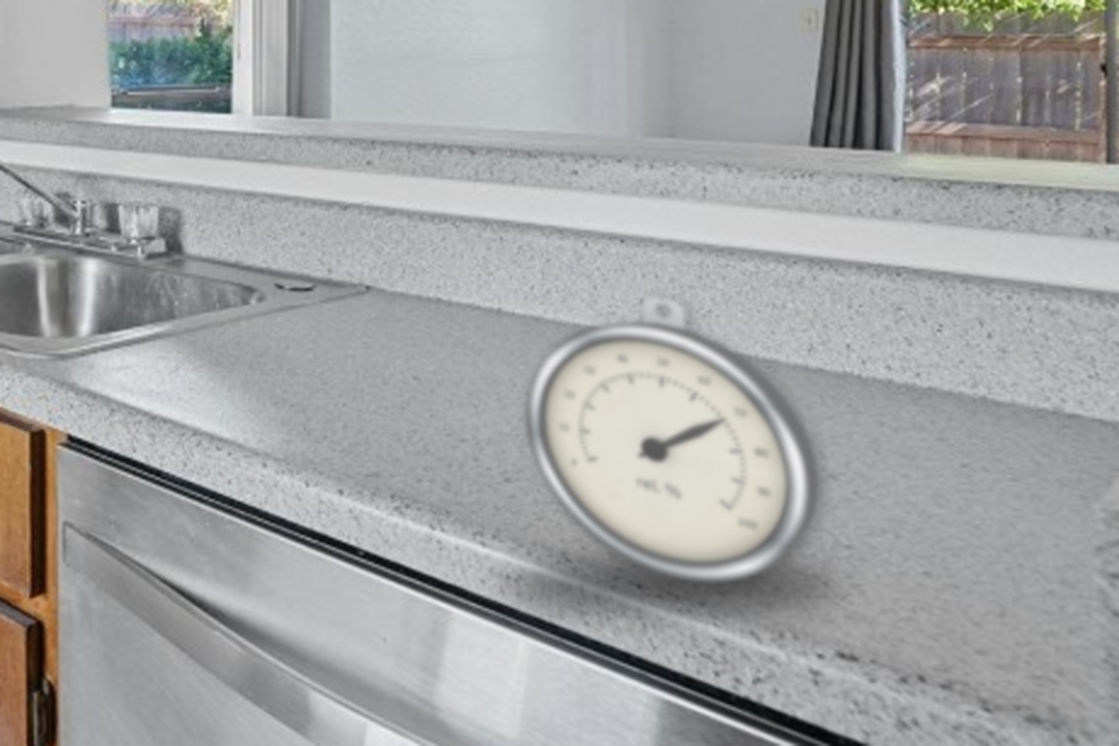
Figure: value=70 unit=%
